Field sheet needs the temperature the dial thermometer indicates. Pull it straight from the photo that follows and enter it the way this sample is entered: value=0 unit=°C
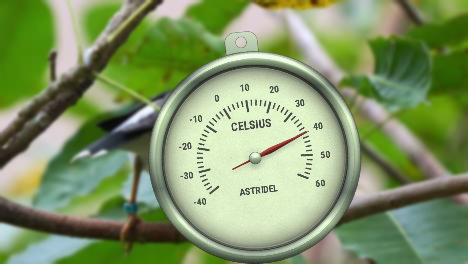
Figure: value=40 unit=°C
